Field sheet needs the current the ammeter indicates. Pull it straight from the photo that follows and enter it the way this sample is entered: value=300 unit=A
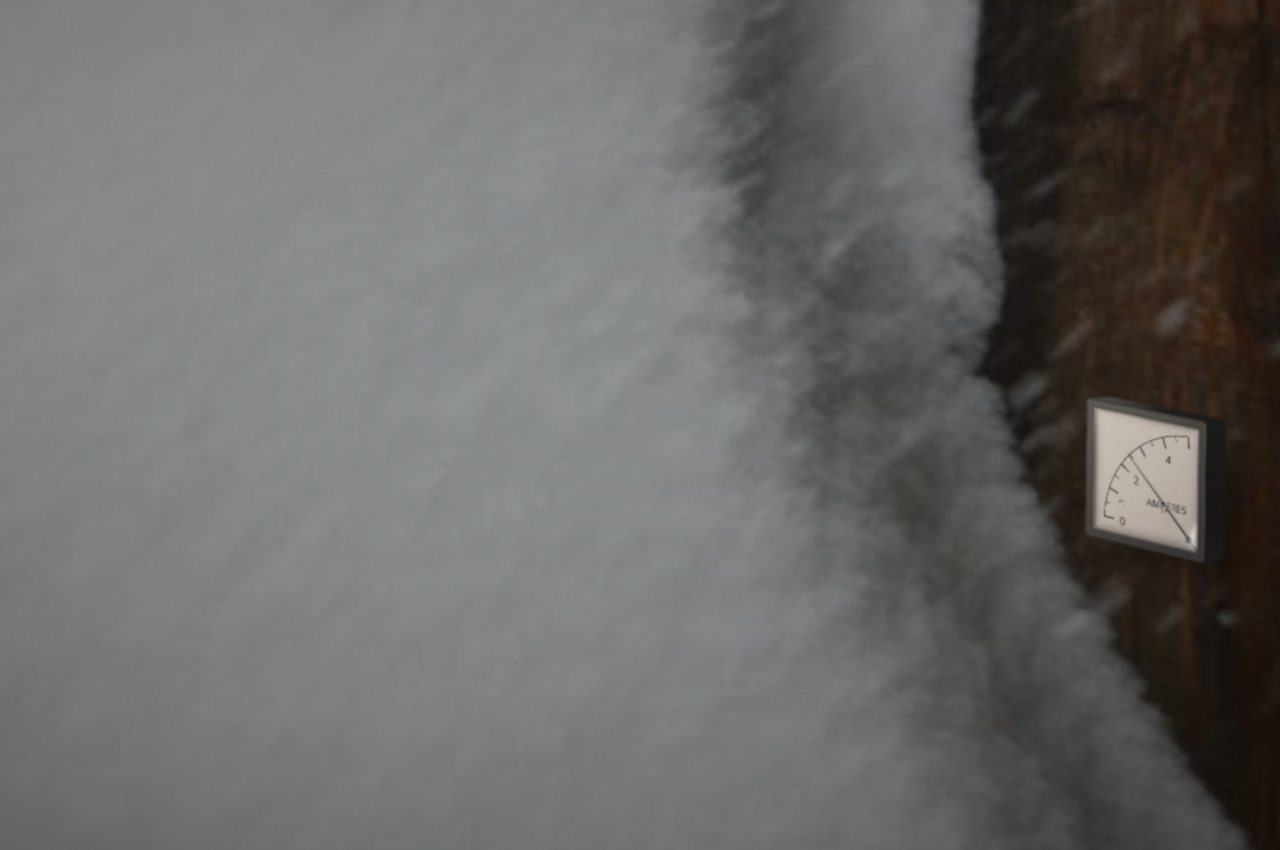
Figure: value=2.5 unit=A
